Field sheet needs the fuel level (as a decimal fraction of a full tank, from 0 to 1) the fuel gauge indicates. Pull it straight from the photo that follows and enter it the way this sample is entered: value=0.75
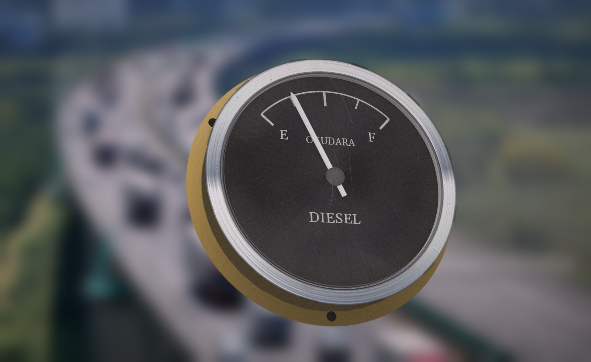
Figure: value=0.25
